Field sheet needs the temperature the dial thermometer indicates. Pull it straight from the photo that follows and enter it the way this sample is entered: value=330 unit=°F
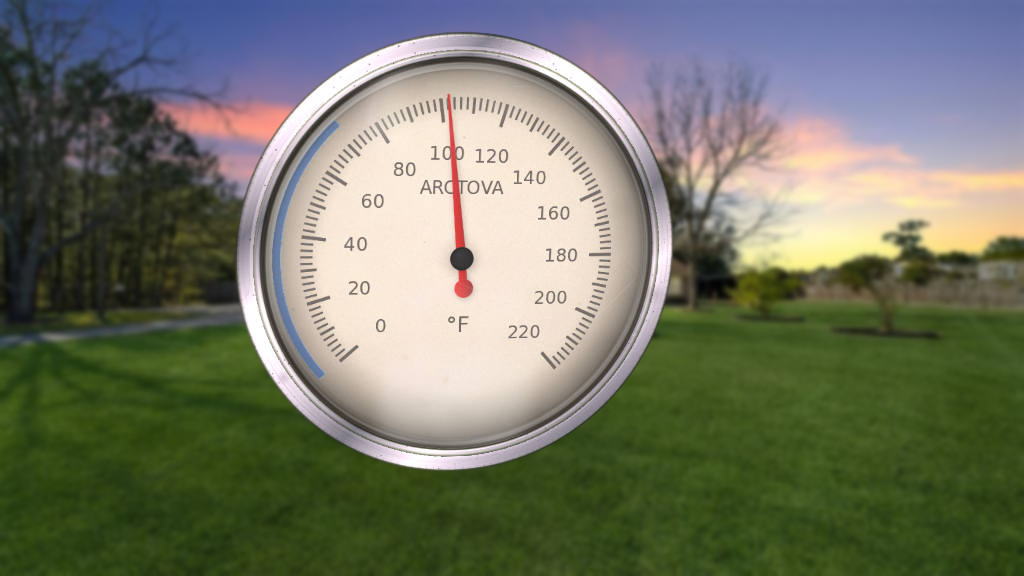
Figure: value=102 unit=°F
